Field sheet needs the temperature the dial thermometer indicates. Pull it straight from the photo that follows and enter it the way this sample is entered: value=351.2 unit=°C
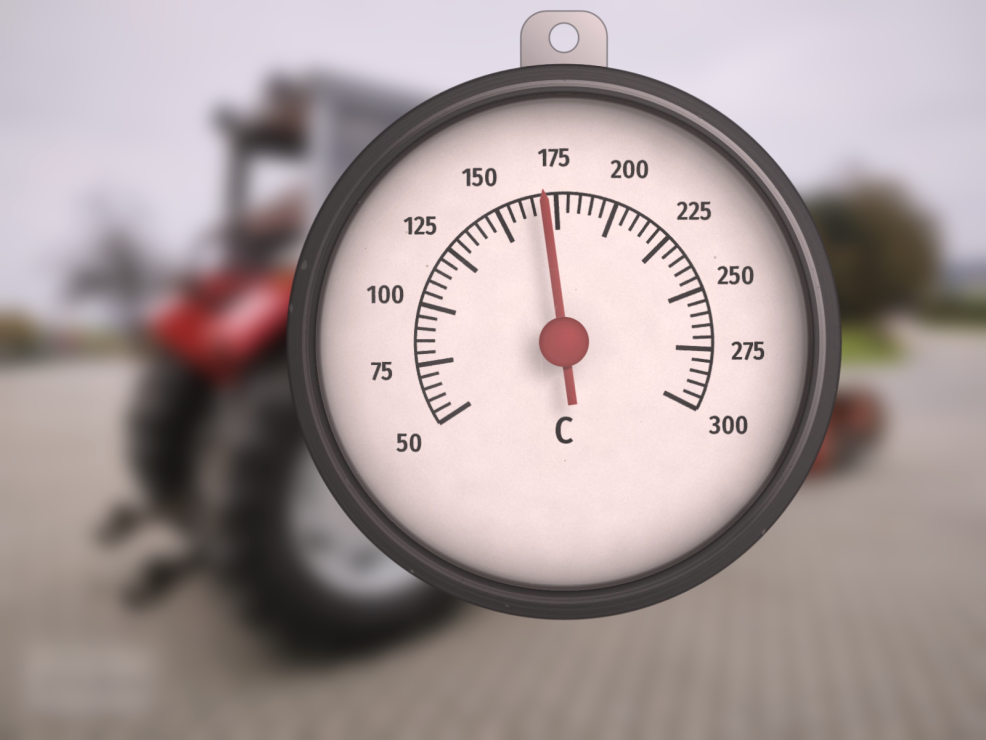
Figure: value=170 unit=°C
